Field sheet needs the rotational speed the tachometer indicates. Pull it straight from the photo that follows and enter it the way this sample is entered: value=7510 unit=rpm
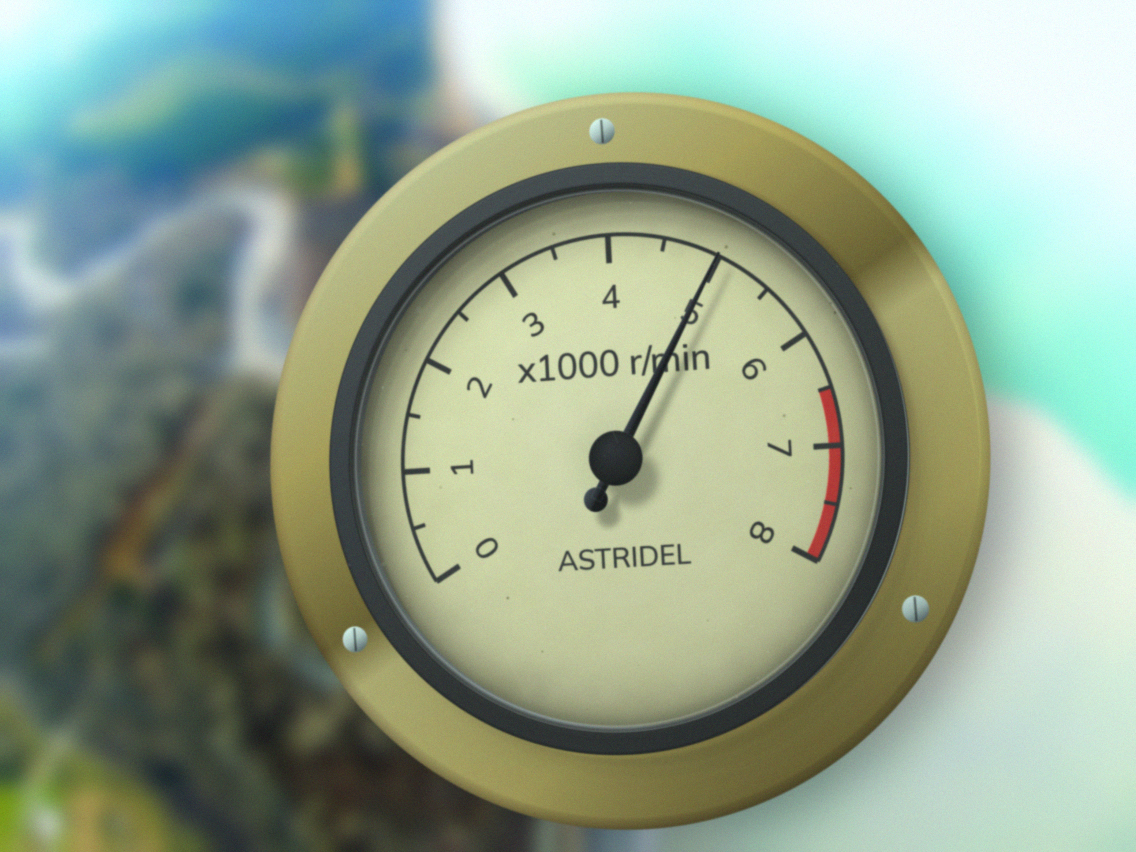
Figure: value=5000 unit=rpm
